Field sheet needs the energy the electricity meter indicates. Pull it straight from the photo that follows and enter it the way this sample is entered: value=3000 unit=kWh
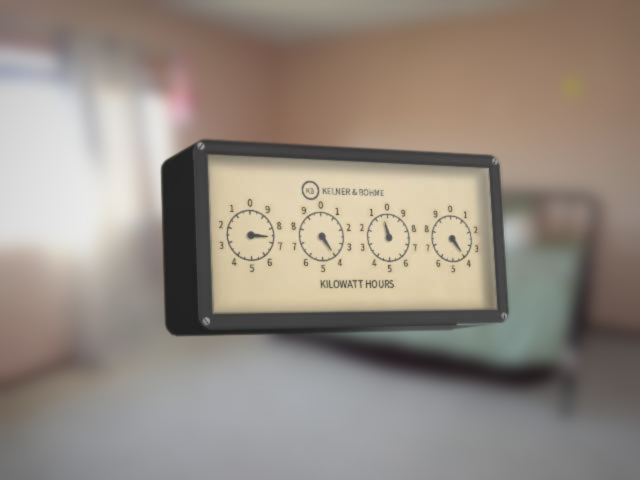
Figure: value=7404 unit=kWh
